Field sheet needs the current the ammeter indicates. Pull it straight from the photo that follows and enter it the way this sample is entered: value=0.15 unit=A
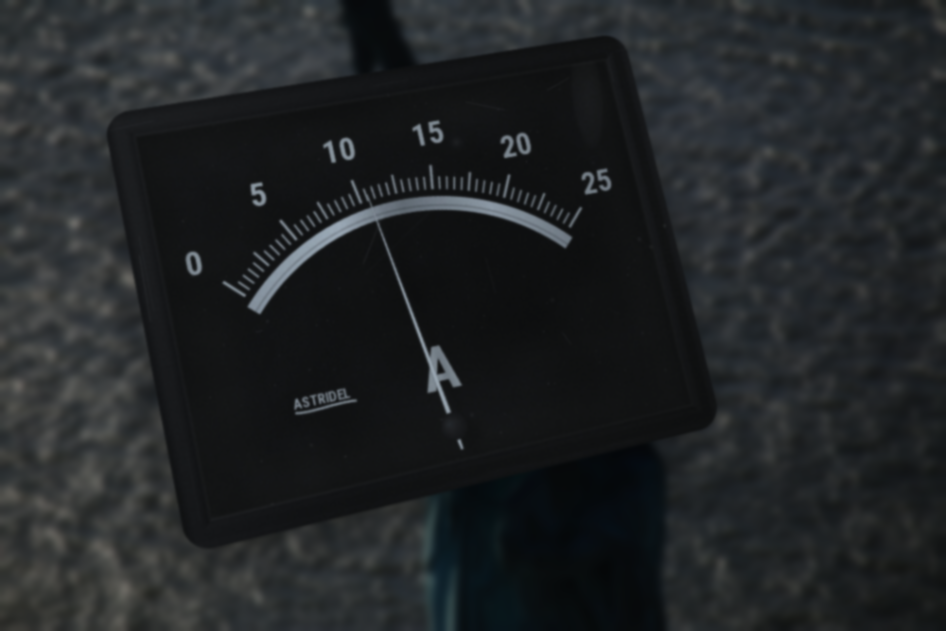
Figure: value=10.5 unit=A
